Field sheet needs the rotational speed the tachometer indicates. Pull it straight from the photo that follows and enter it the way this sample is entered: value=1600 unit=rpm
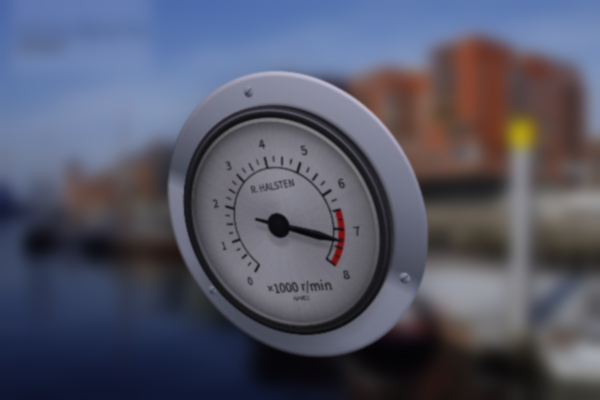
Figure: value=7250 unit=rpm
